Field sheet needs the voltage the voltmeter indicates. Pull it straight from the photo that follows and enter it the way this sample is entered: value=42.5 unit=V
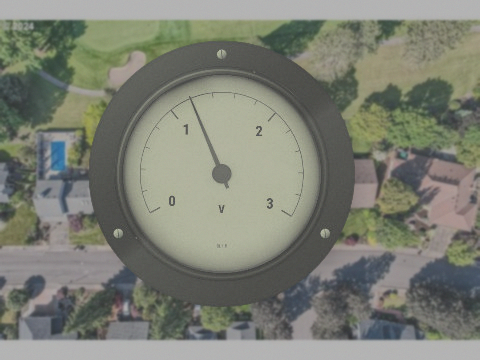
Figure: value=1.2 unit=V
